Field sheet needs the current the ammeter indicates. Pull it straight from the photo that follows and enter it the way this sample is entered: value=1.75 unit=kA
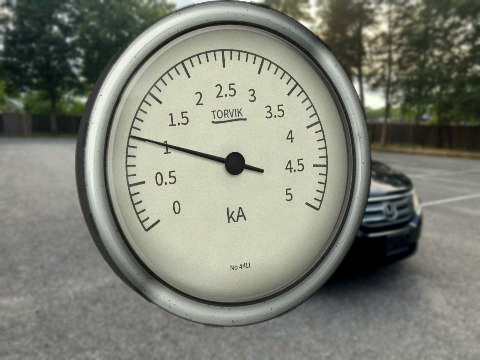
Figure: value=1 unit=kA
